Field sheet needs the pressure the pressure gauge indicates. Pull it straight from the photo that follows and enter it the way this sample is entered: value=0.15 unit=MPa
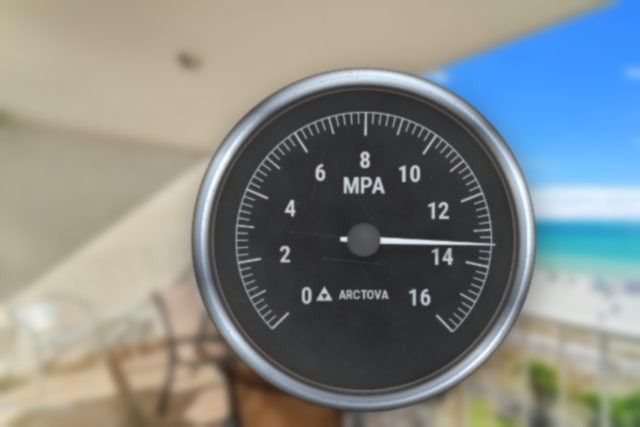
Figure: value=13.4 unit=MPa
